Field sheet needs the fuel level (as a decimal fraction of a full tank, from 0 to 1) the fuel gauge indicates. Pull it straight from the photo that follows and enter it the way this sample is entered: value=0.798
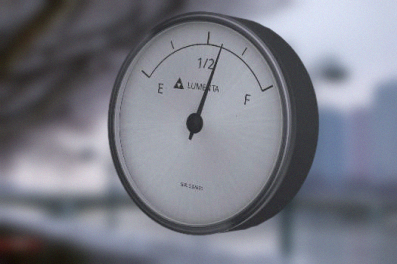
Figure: value=0.625
